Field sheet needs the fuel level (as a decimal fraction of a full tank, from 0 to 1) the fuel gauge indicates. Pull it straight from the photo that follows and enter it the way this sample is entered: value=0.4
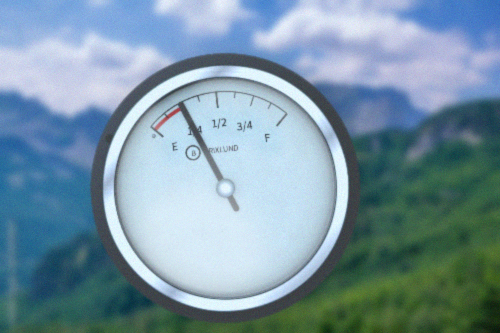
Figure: value=0.25
